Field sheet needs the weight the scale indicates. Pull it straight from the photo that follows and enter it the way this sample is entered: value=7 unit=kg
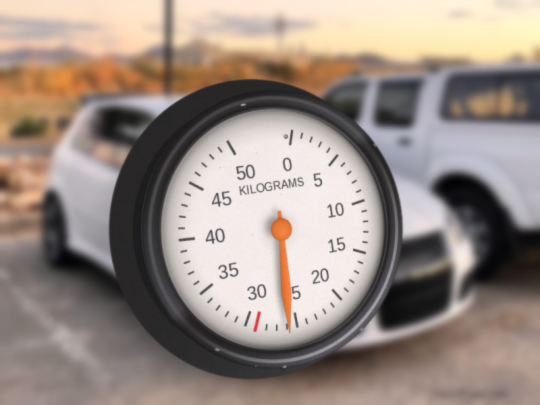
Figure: value=26 unit=kg
